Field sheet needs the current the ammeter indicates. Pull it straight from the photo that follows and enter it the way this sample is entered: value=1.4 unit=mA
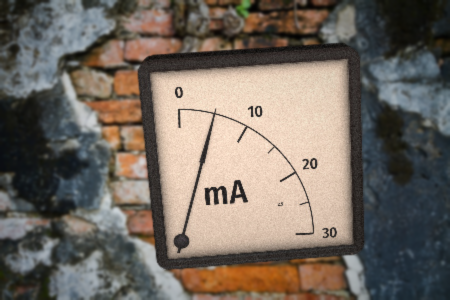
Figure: value=5 unit=mA
